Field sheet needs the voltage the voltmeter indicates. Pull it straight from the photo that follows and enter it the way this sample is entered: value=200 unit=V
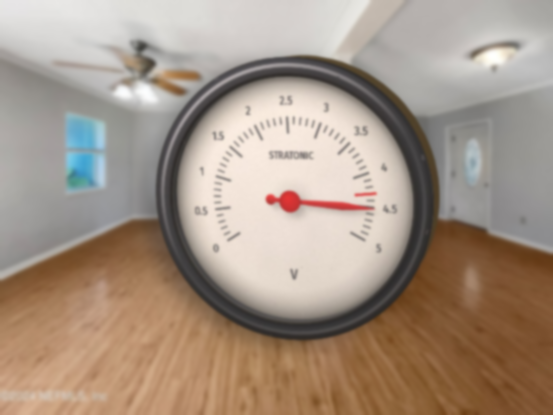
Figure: value=4.5 unit=V
